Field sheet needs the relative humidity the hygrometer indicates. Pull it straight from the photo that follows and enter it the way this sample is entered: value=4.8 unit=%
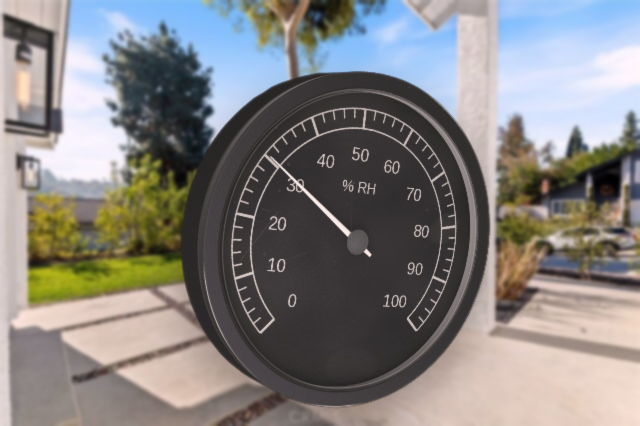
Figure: value=30 unit=%
